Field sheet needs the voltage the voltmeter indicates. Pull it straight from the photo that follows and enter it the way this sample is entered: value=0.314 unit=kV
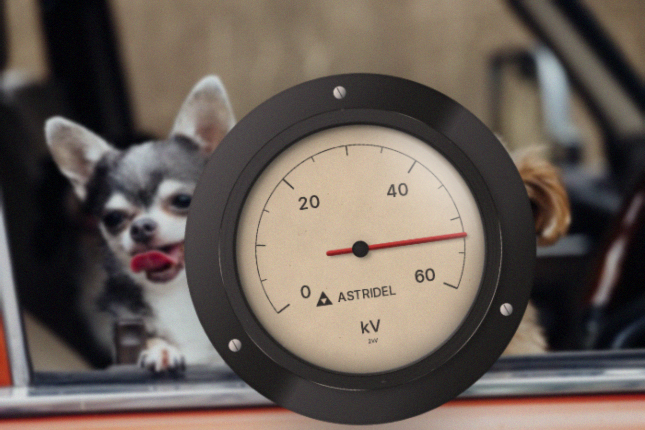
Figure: value=52.5 unit=kV
